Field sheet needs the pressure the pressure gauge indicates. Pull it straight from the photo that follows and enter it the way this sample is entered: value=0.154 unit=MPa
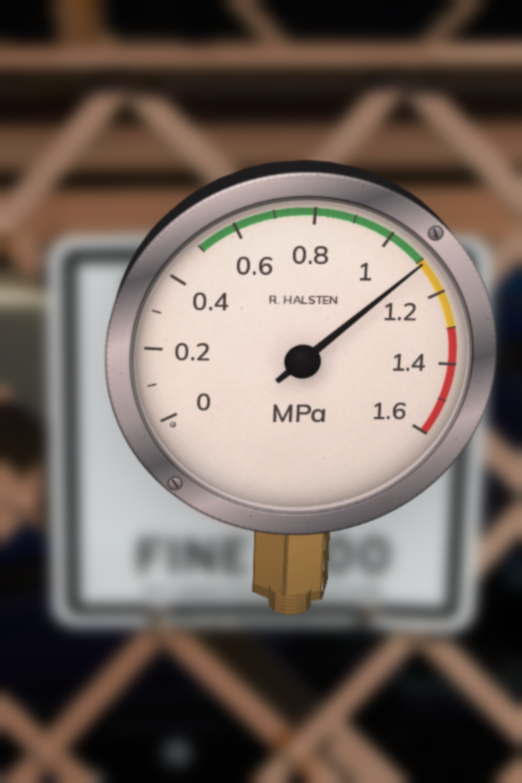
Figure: value=1.1 unit=MPa
